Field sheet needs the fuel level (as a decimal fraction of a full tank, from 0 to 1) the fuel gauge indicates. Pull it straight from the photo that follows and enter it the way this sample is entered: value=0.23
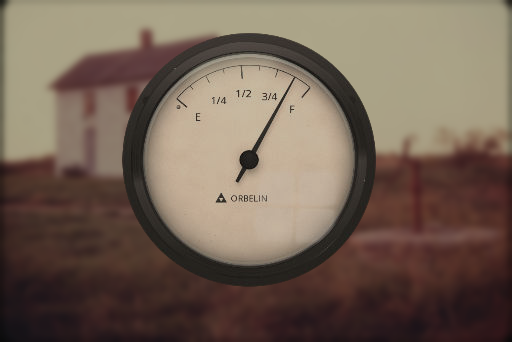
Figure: value=0.875
